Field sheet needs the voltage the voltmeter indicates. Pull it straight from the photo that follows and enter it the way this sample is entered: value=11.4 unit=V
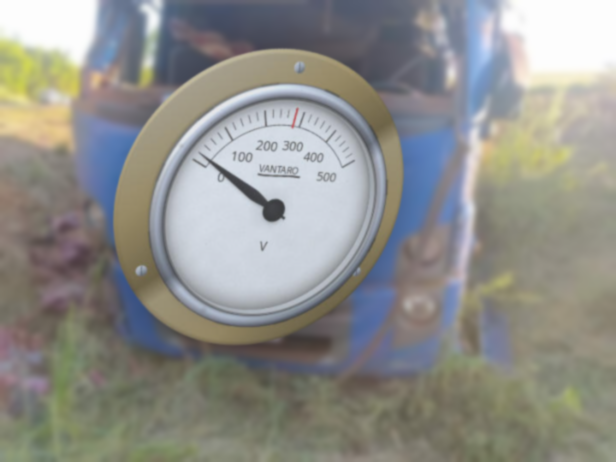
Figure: value=20 unit=V
